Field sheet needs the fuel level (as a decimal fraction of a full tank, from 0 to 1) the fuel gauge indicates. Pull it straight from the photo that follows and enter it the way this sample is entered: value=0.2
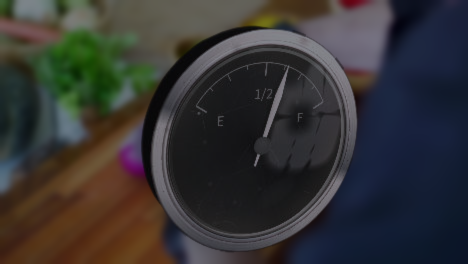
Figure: value=0.625
